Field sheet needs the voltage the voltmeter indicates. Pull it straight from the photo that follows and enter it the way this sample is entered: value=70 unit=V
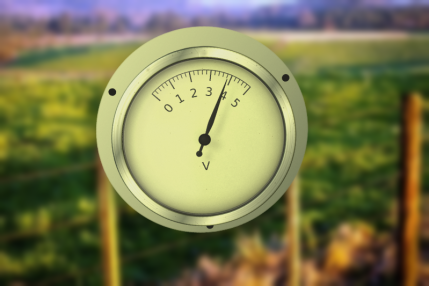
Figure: value=3.8 unit=V
